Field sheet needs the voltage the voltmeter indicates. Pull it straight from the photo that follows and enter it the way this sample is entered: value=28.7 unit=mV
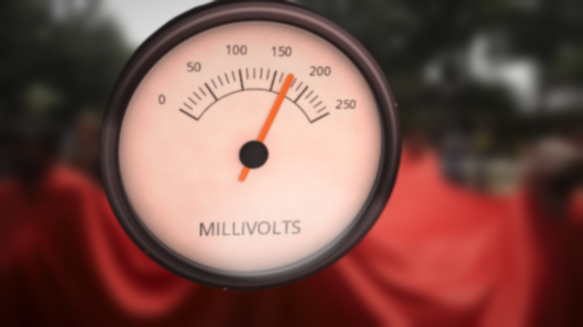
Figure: value=170 unit=mV
